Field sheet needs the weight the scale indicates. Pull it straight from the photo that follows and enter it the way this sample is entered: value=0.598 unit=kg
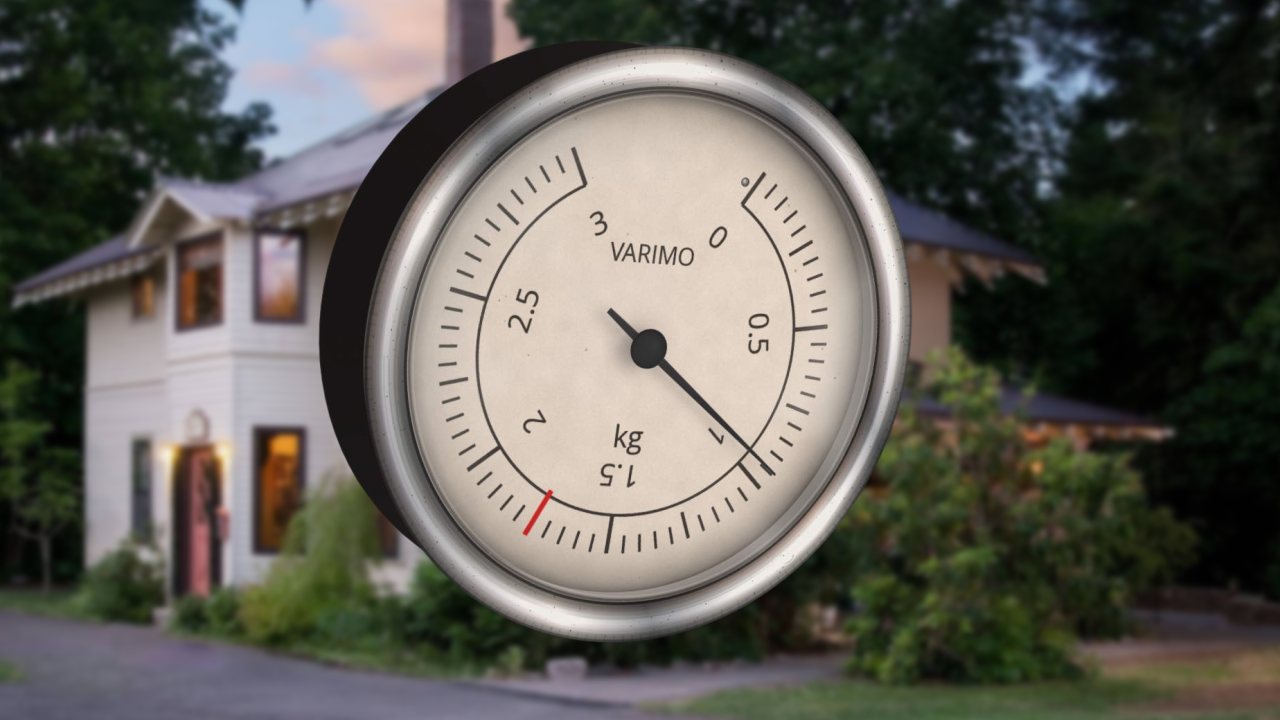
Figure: value=0.95 unit=kg
